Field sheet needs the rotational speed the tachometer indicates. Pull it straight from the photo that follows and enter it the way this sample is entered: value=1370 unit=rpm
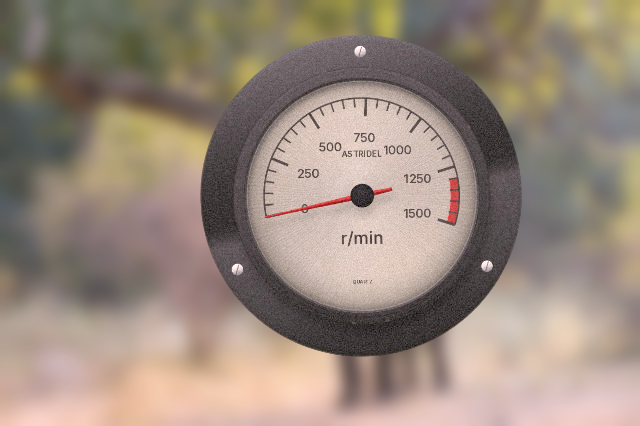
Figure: value=0 unit=rpm
